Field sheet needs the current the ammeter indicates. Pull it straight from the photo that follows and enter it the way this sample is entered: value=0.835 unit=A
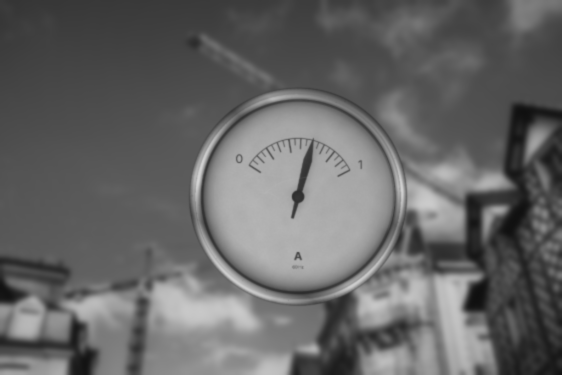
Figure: value=0.6 unit=A
